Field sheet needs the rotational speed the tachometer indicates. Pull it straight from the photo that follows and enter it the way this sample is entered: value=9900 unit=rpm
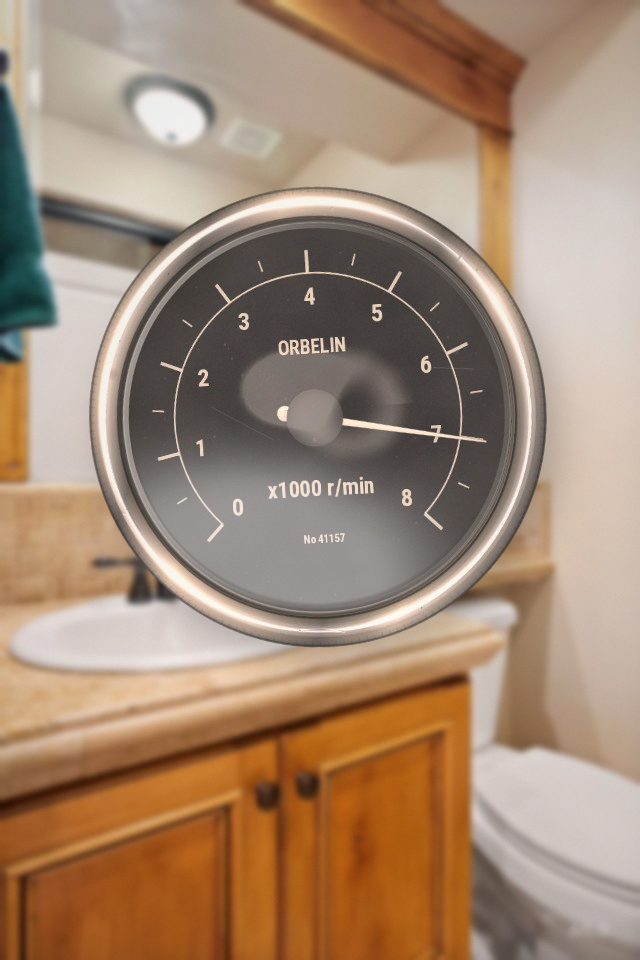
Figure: value=7000 unit=rpm
